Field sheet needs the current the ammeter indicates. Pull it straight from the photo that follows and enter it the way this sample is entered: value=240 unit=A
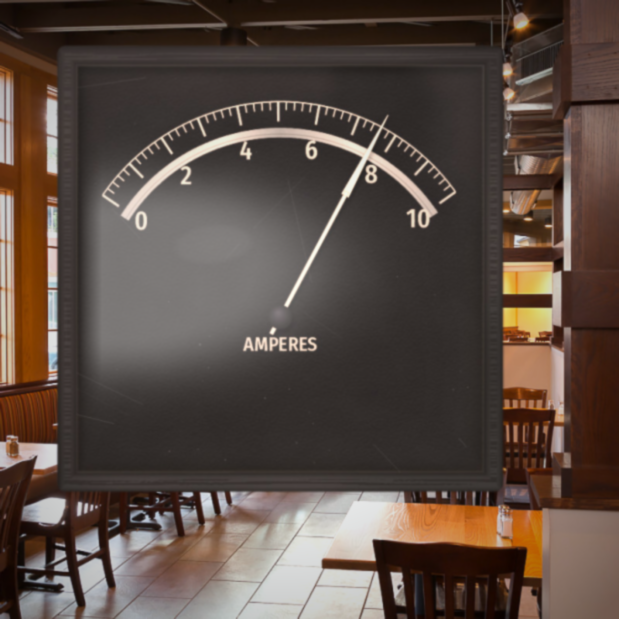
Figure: value=7.6 unit=A
